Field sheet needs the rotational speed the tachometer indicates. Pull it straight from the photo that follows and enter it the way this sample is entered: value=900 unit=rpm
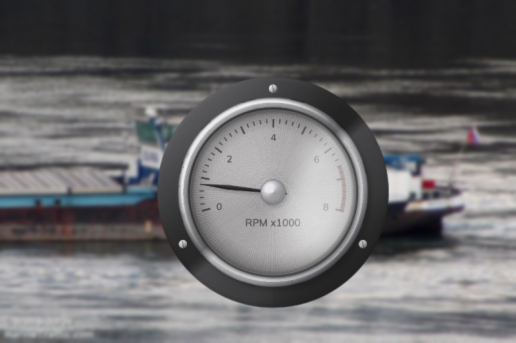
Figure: value=800 unit=rpm
